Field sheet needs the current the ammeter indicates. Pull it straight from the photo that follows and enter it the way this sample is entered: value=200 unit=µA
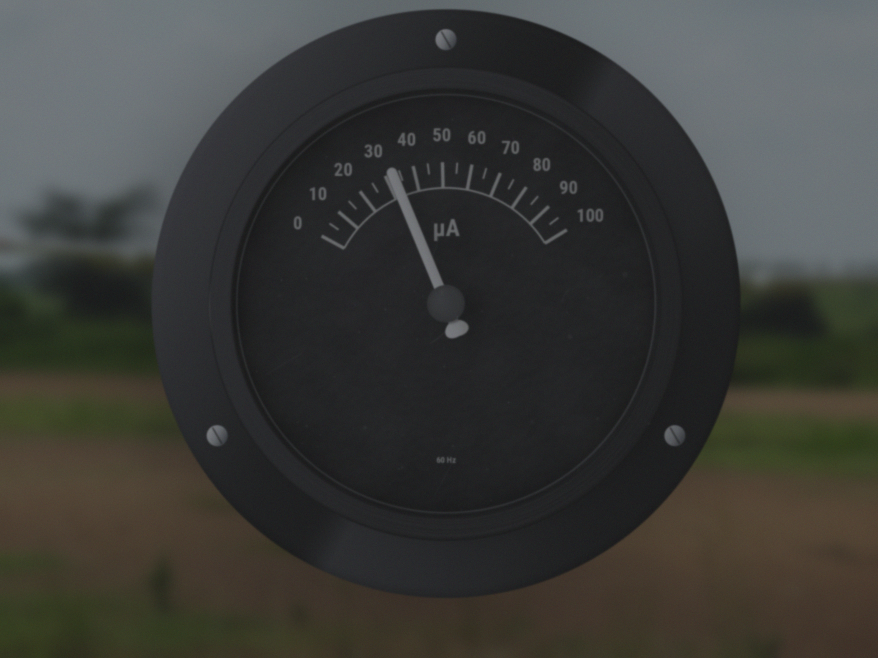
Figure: value=32.5 unit=µA
